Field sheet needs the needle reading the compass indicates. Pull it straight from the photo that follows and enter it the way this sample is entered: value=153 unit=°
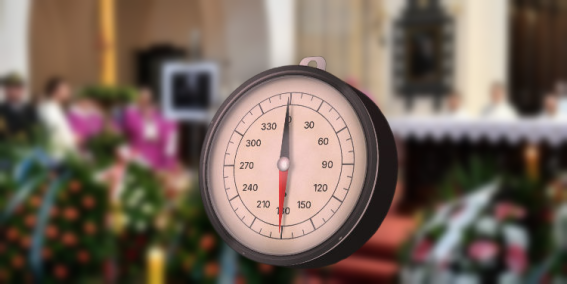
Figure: value=180 unit=°
